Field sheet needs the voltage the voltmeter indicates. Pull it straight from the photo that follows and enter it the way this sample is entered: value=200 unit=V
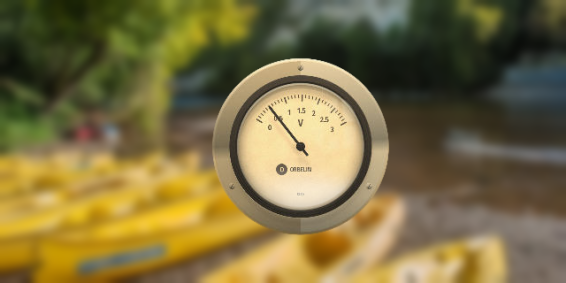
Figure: value=0.5 unit=V
